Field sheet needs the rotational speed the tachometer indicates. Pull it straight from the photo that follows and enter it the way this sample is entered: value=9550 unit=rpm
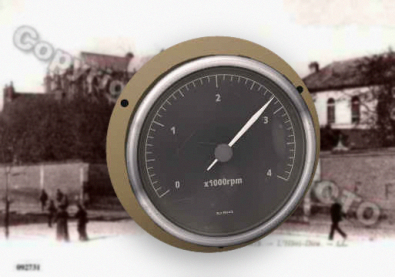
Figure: value=2800 unit=rpm
